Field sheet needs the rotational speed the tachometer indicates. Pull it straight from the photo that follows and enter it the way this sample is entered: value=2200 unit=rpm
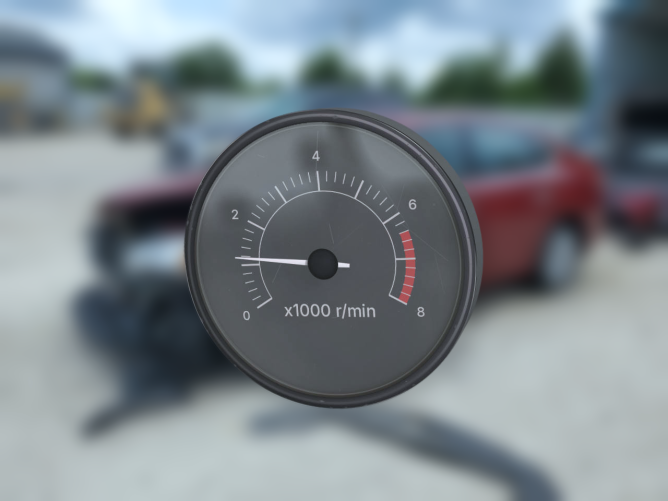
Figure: value=1200 unit=rpm
